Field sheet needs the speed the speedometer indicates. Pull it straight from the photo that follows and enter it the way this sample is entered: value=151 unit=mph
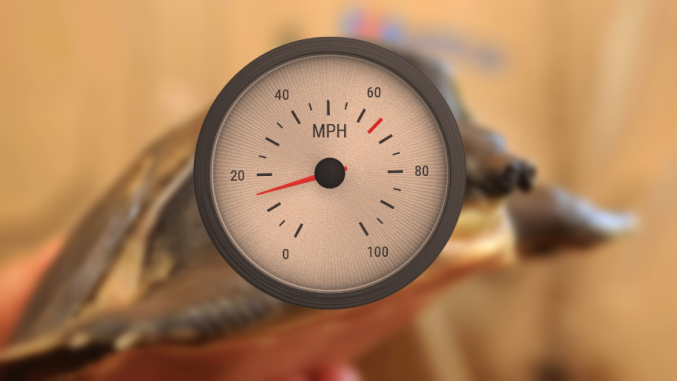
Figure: value=15 unit=mph
